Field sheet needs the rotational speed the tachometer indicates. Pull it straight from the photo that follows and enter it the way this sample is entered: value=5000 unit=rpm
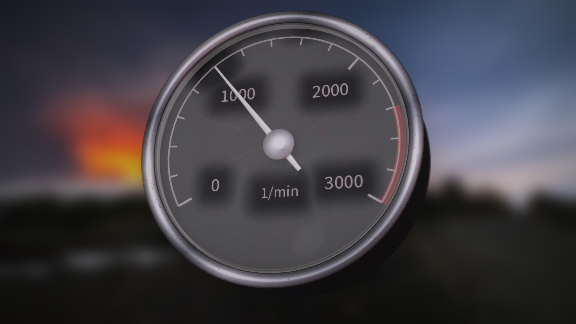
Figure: value=1000 unit=rpm
